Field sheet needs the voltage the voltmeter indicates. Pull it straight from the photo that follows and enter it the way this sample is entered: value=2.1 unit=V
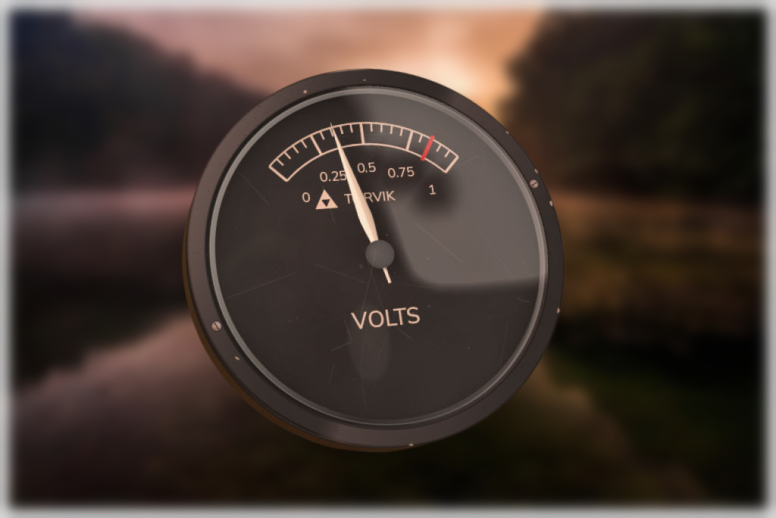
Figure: value=0.35 unit=V
